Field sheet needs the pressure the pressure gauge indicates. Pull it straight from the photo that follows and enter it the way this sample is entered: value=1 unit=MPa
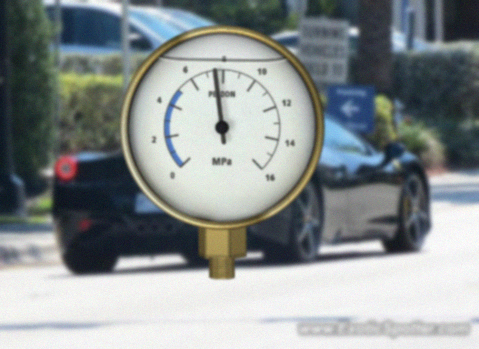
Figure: value=7.5 unit=MPa
